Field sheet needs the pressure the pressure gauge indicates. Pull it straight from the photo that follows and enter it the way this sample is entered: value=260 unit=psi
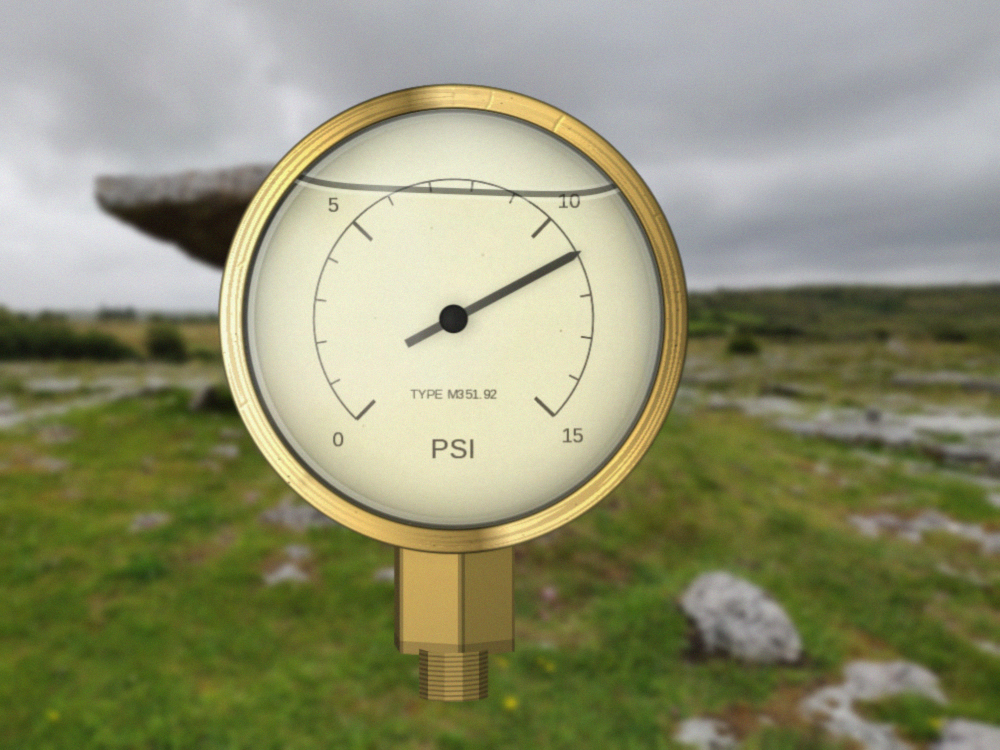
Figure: value=11 unit=psi
